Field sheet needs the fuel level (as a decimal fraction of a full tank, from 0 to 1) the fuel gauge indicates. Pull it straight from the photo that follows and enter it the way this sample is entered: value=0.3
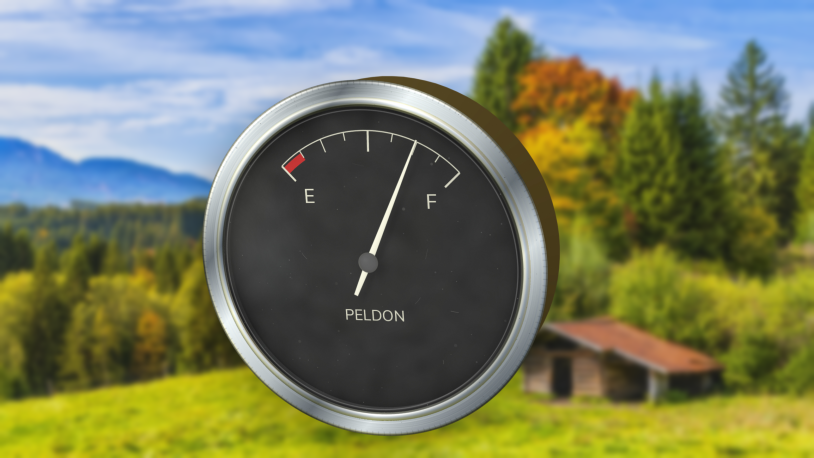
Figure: value=0.75
